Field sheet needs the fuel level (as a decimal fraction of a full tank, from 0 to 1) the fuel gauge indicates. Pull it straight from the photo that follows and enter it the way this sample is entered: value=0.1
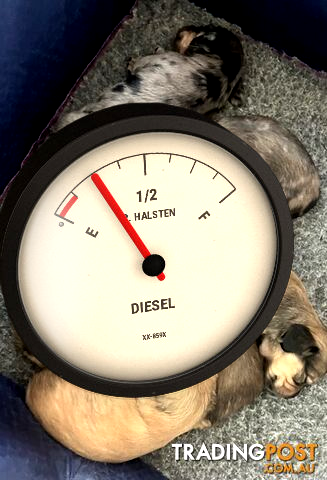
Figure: value=0.25
